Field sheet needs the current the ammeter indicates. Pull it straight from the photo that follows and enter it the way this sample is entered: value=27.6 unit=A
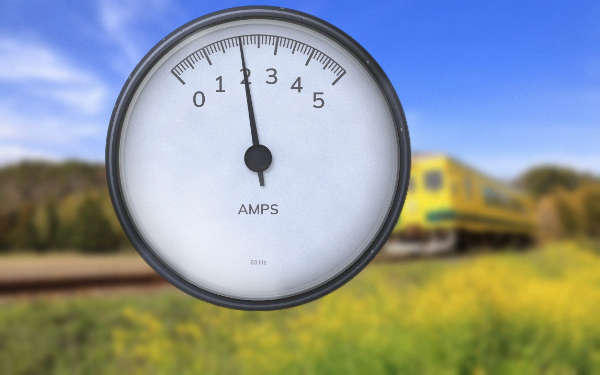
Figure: value=2 unit=A
